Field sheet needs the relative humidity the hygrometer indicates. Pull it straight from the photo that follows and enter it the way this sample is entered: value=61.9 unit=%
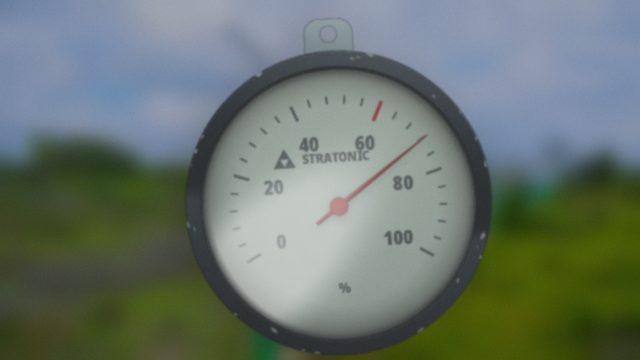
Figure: value=72 unit=%
